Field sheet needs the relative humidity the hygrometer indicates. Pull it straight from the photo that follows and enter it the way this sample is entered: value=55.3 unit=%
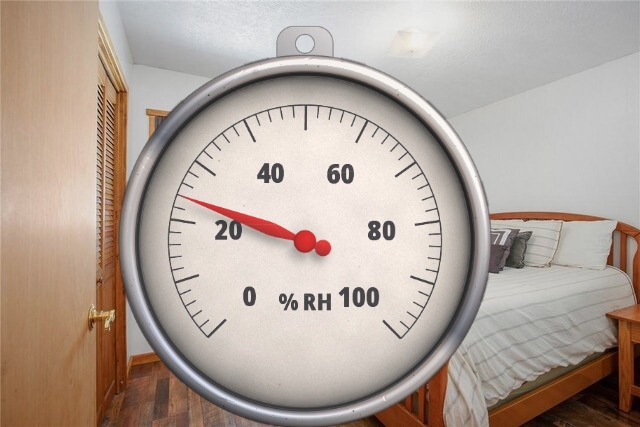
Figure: value=24 unit=%
